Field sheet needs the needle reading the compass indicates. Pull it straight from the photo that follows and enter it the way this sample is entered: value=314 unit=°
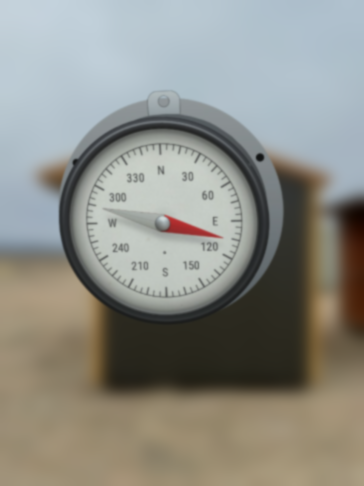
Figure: value=105 unit=°
